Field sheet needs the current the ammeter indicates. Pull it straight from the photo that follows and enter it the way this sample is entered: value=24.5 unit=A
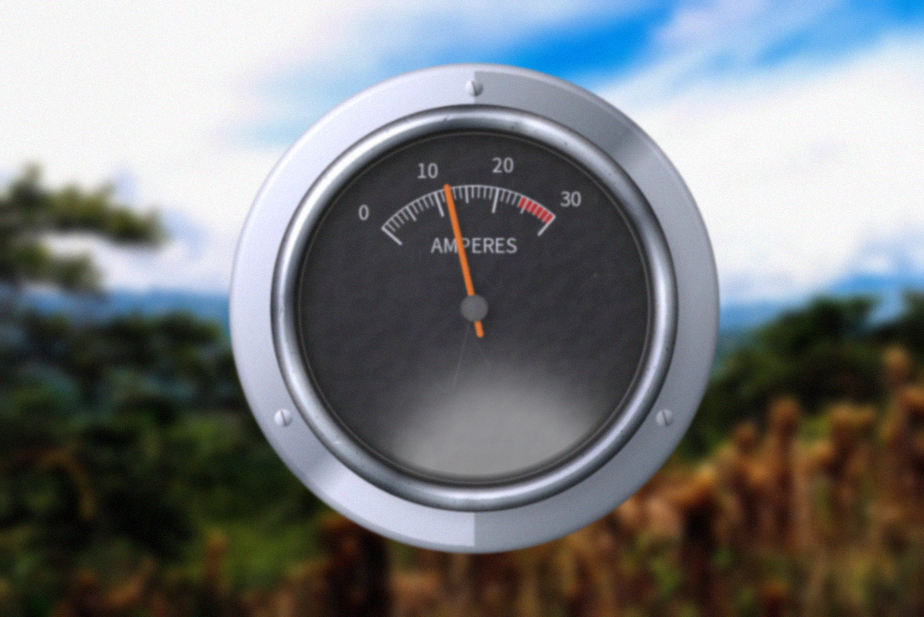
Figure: value=12 unit=A
